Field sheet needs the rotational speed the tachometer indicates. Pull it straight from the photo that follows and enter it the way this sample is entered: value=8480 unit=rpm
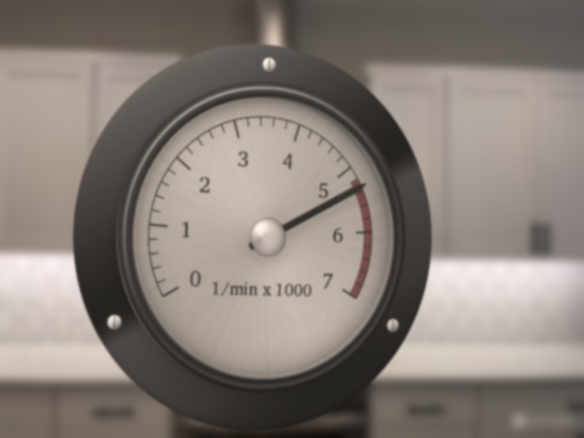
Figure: value=5300 unit=rpm
